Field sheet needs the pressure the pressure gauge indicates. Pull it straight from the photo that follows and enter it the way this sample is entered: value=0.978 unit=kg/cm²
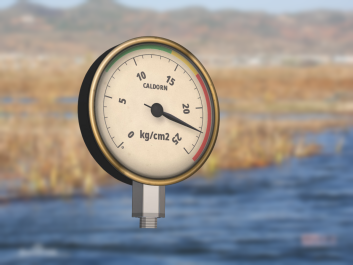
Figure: value=22.5 unit=kg/cm²
